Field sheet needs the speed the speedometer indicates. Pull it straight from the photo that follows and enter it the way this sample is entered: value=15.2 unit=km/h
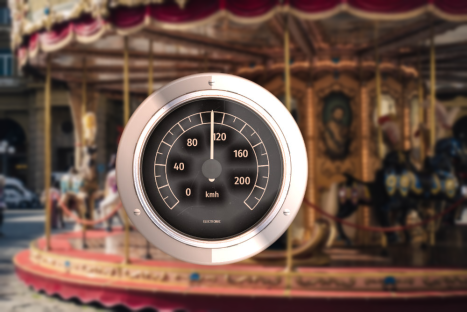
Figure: value=110 unit=km/h
